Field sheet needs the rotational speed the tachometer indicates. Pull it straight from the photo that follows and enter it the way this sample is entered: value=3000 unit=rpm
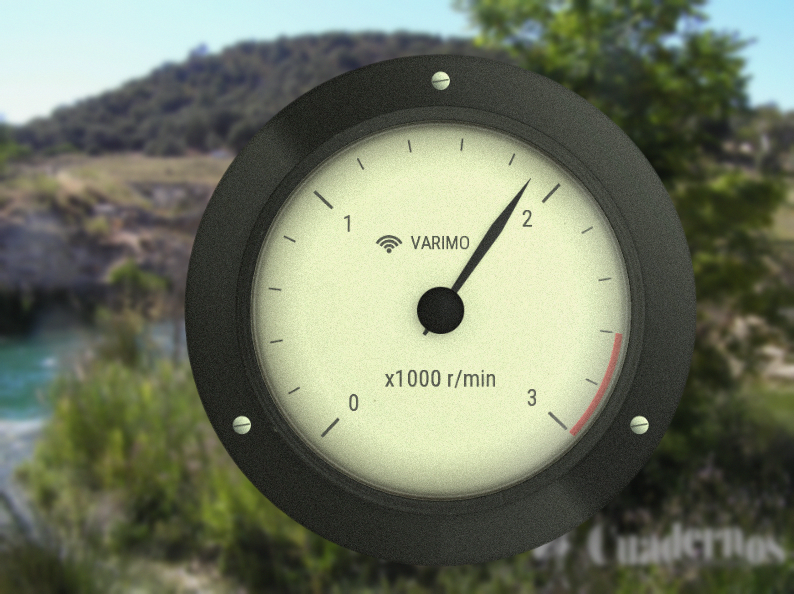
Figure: value=1900 unit=rpm
